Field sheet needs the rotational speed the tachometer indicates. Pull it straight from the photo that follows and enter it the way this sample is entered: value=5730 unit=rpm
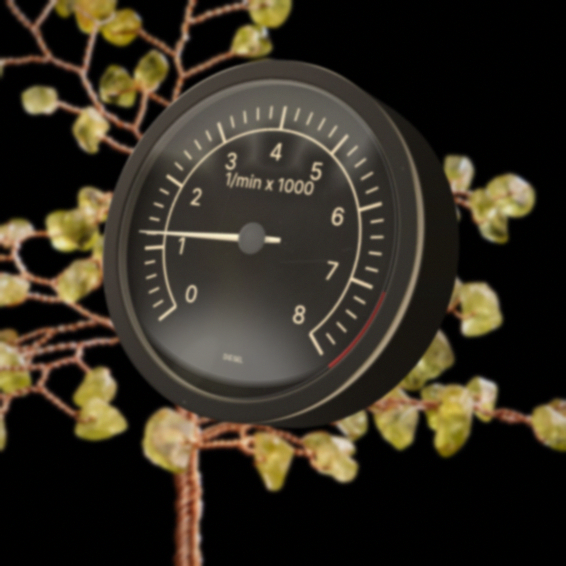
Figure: value=1200 unit=rpm
